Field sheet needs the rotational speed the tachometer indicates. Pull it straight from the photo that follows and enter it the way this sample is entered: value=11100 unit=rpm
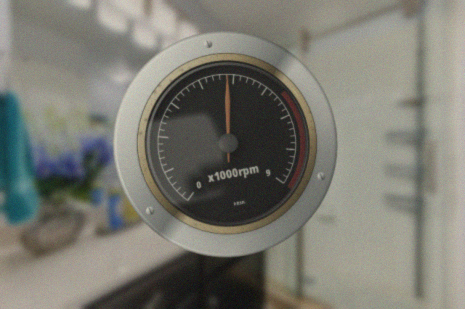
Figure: value=4800 unit=rpm
